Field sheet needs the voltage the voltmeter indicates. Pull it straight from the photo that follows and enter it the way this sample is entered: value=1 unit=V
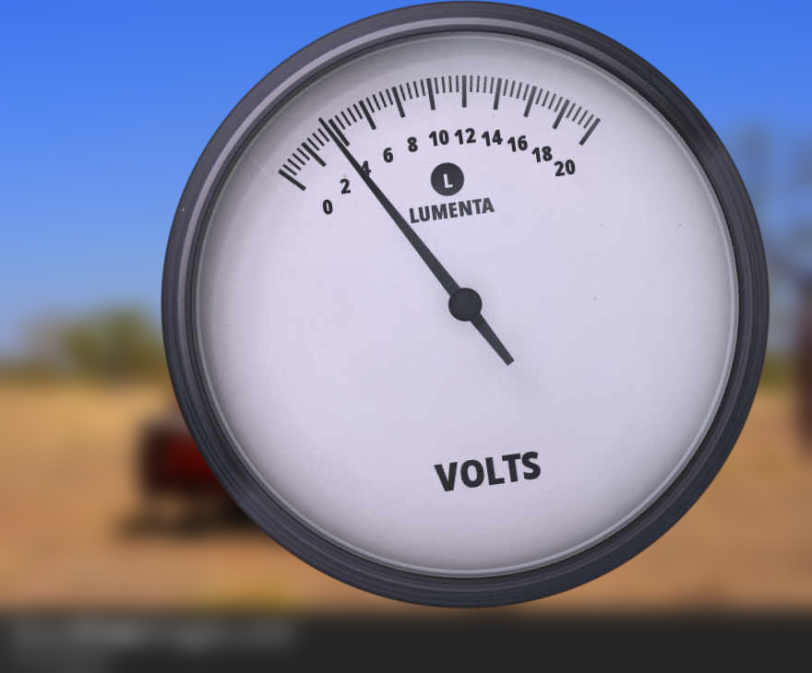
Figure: value=3.6 unit=V
